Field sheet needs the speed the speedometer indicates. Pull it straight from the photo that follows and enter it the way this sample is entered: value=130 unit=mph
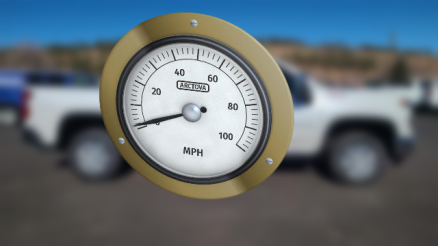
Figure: value=2 unit=mph
